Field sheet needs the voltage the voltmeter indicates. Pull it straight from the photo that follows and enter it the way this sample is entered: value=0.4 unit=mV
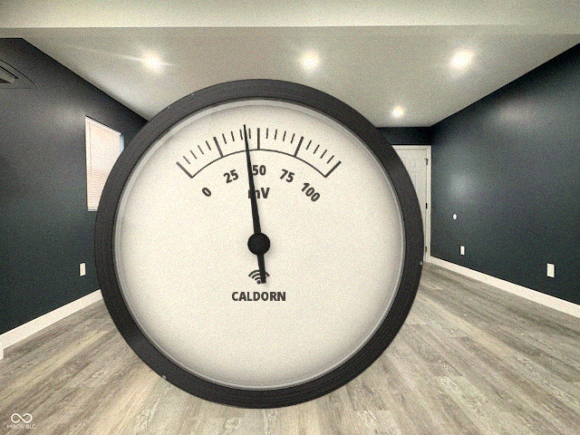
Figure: value=42.5 unit=mV
